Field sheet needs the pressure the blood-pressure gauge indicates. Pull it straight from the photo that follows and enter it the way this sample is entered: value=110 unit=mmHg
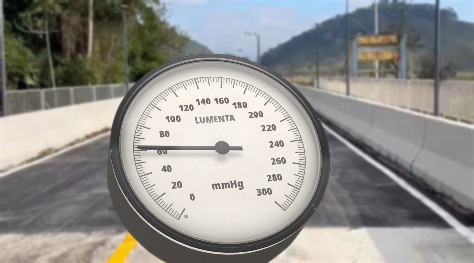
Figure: value=60 unit=mmHg
